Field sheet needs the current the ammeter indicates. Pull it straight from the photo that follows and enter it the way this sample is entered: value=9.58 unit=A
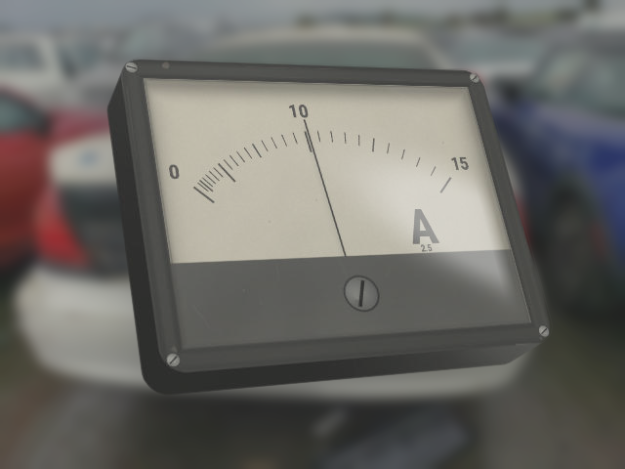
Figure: value=10 unit=A
